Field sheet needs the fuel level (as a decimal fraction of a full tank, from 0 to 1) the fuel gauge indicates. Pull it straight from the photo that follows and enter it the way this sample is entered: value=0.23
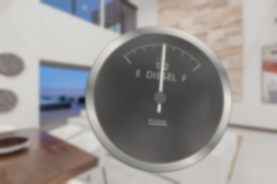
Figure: value=0.5
